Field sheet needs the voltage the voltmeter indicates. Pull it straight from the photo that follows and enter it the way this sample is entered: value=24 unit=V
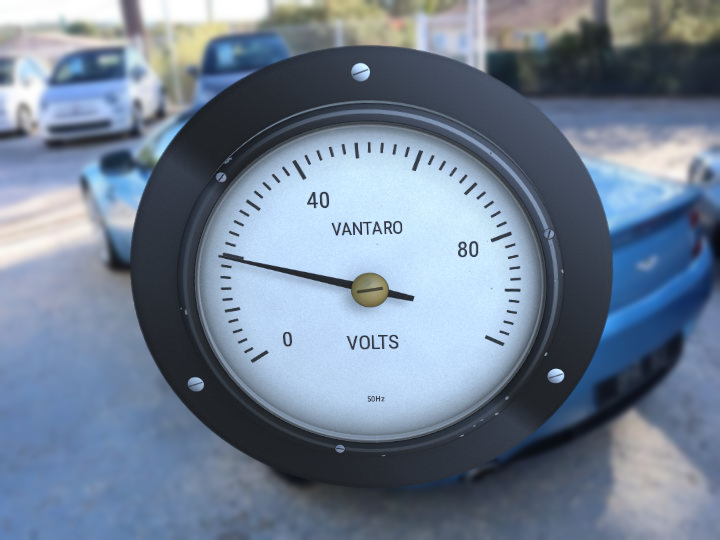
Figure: value=20 unit=V
